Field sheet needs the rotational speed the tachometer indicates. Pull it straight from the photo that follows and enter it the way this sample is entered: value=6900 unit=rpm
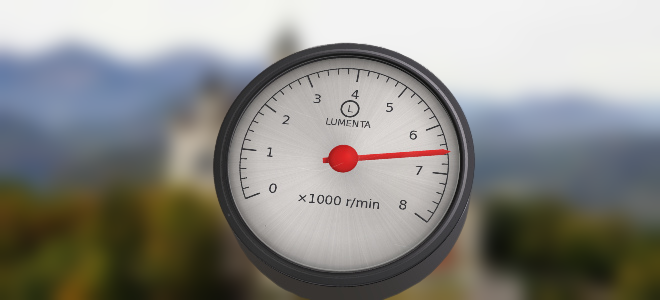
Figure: value=6600 unit=rpm
